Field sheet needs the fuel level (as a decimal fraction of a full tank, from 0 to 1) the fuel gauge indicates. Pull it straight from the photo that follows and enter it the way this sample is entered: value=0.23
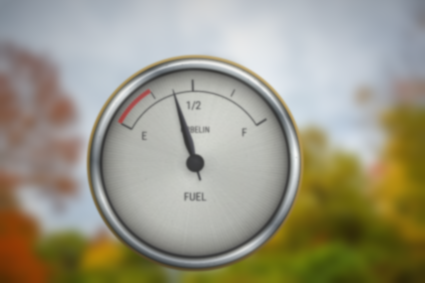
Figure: value=0.375
